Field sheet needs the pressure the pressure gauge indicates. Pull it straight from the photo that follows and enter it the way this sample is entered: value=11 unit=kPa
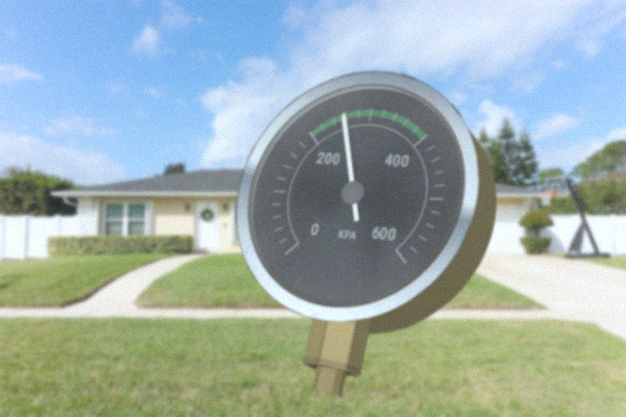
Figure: value=260 unit=kPa
